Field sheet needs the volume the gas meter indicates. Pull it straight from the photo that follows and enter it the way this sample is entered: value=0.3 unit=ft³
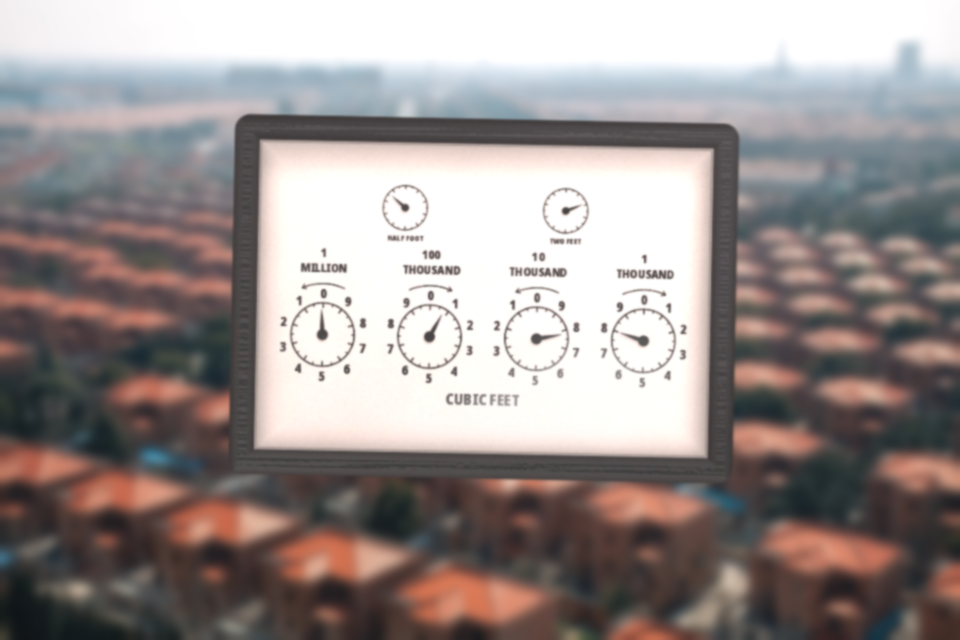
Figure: value=7800 unit=ft³
